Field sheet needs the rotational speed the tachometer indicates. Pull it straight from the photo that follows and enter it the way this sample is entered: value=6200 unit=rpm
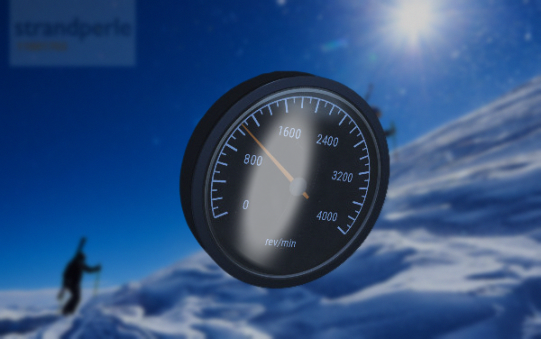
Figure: value=1050 unit=rpm
